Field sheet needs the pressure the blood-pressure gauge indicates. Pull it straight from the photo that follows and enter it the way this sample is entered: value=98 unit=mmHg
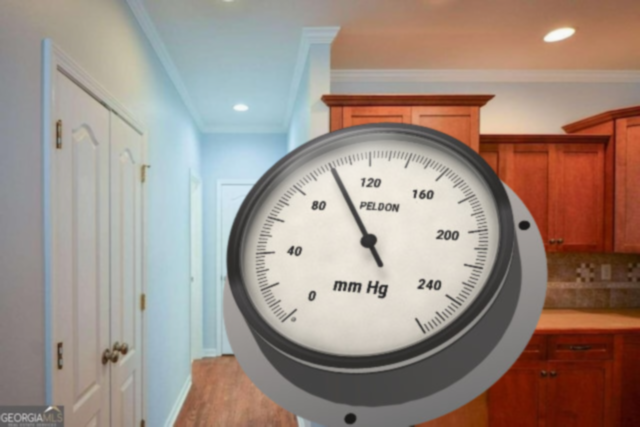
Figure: value=100 unit=mmHg
